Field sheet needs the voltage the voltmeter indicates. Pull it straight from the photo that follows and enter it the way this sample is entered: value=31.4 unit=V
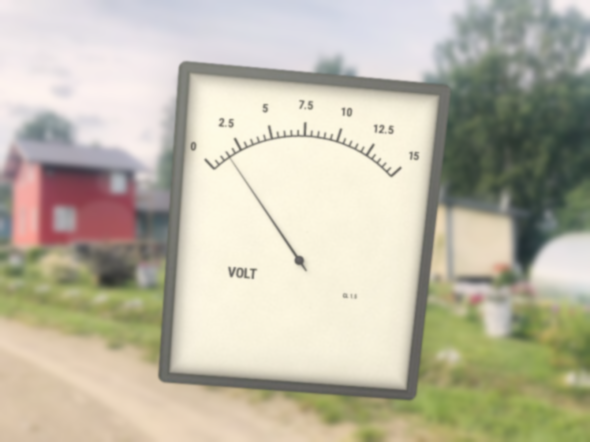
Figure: value=1.5 unit=V
